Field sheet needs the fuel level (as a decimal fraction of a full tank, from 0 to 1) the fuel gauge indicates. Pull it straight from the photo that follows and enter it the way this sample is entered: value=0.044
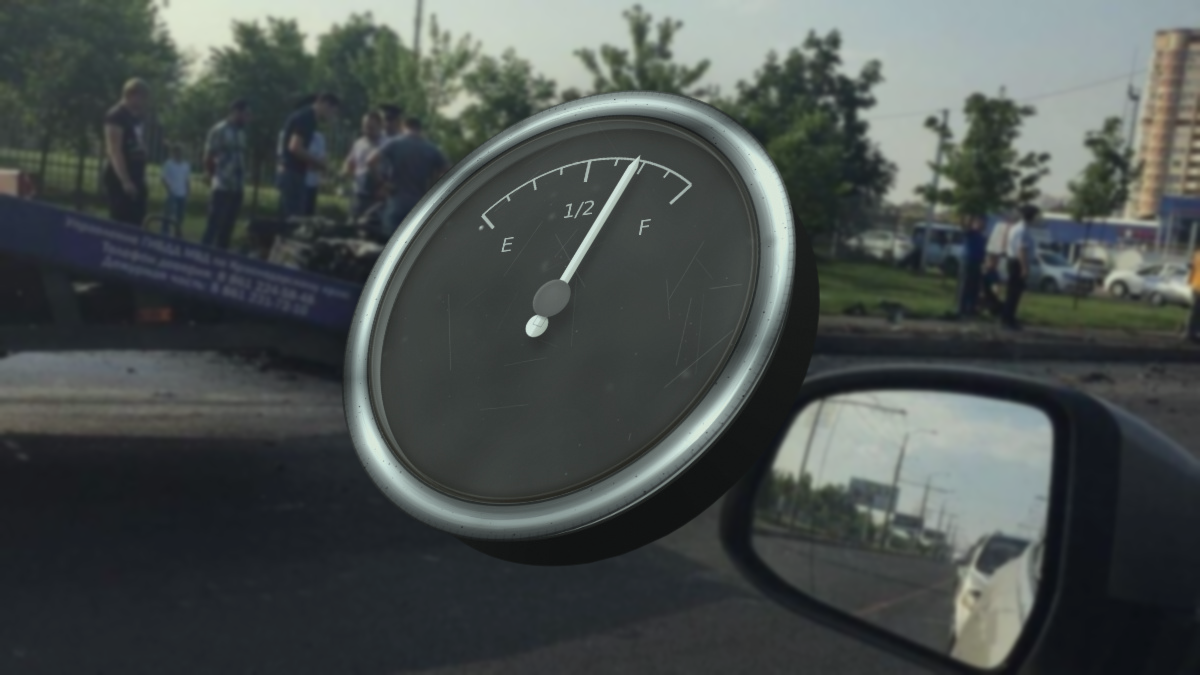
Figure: value=0.75
